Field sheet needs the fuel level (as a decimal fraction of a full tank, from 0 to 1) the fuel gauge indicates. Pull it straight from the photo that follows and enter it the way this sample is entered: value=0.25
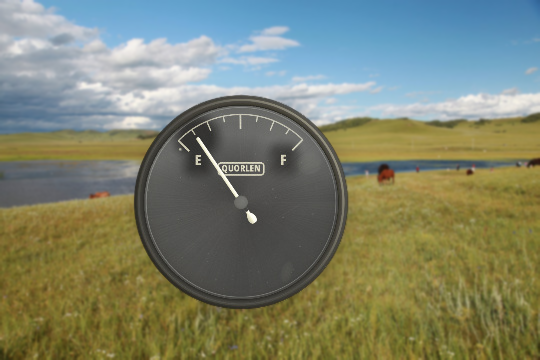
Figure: value=0.125
